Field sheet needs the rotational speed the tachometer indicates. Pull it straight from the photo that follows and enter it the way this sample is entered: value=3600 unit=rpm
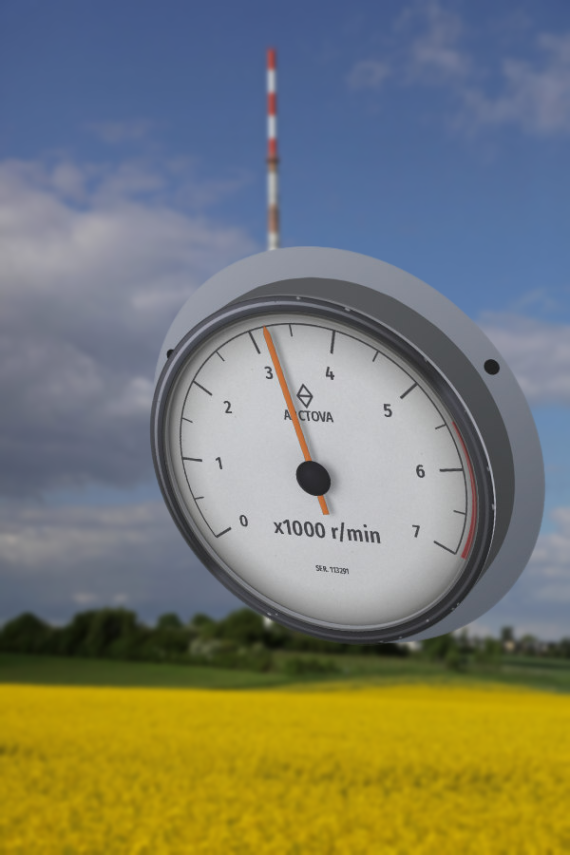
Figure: value=3250 unit=rpm
